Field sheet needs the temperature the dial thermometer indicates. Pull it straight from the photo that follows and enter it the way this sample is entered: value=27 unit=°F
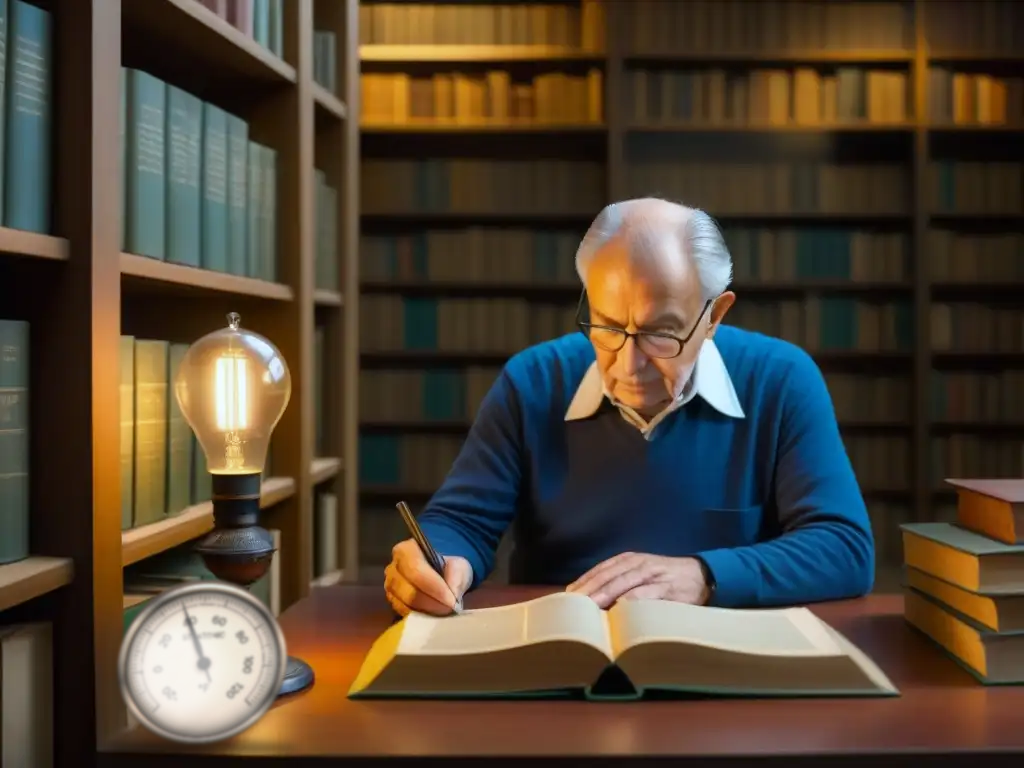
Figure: value=40 unit=°F
